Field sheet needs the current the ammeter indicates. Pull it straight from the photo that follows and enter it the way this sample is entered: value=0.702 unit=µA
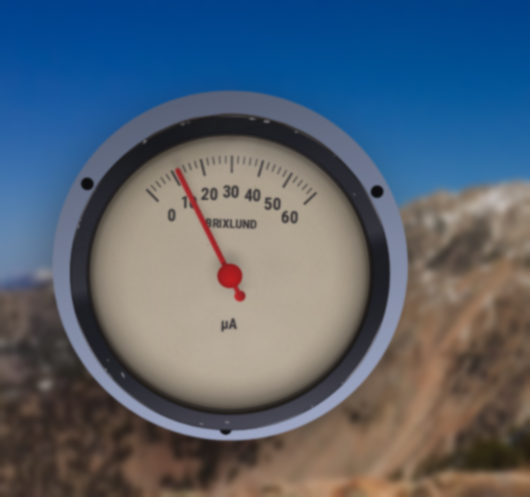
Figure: value=12 unit=µA
